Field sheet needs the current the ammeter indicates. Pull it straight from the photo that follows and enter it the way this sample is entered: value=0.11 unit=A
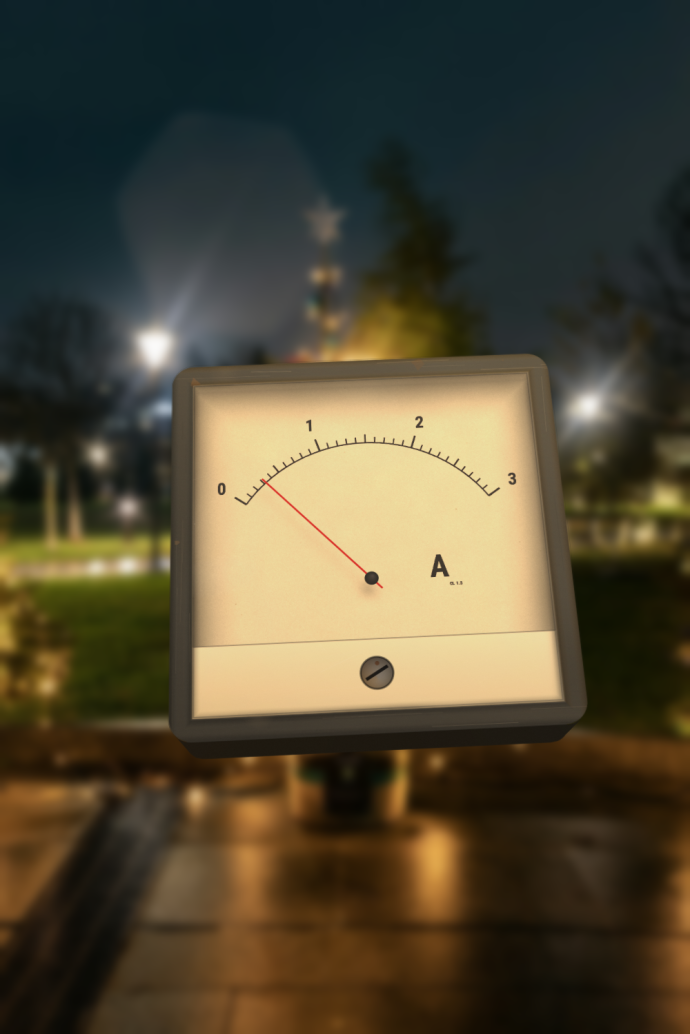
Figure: value=0.3 unit=A
